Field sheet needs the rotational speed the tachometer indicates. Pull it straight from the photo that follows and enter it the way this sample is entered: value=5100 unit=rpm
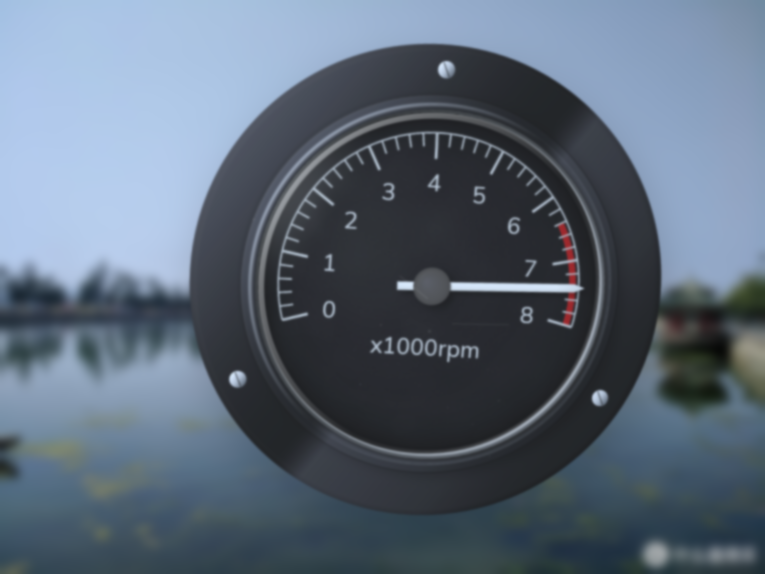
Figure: value=7400 unit=rpm
